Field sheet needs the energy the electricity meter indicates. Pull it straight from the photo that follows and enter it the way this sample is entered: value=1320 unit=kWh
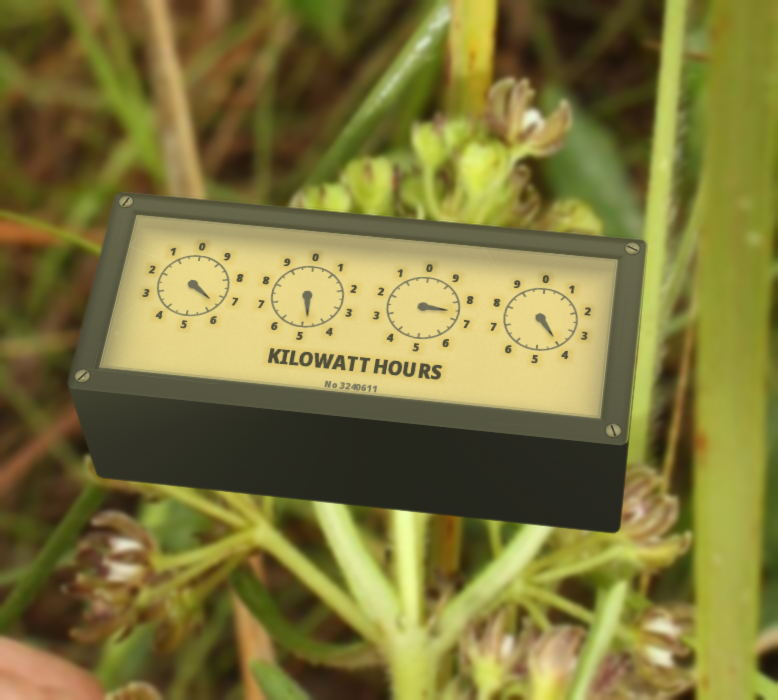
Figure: value=6474 unit=kWh
